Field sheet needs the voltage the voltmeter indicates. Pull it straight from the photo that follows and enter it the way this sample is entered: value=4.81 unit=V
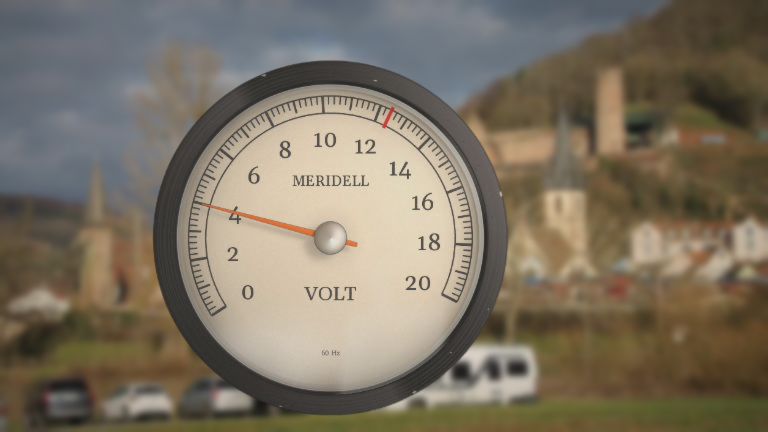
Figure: value=4 unit=V
